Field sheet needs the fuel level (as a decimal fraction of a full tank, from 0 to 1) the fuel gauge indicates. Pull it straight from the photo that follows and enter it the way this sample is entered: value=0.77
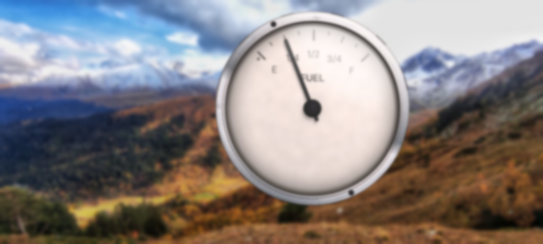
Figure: value=0.25
